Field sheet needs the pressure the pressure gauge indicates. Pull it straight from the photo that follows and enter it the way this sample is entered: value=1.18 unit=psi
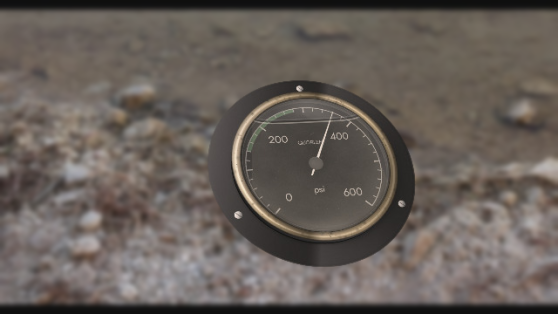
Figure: value=360 unit=psi
